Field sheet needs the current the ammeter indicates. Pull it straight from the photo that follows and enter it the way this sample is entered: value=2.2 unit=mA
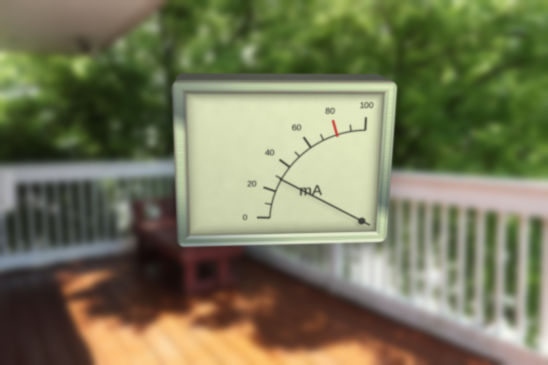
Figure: value=30 unit=mA
